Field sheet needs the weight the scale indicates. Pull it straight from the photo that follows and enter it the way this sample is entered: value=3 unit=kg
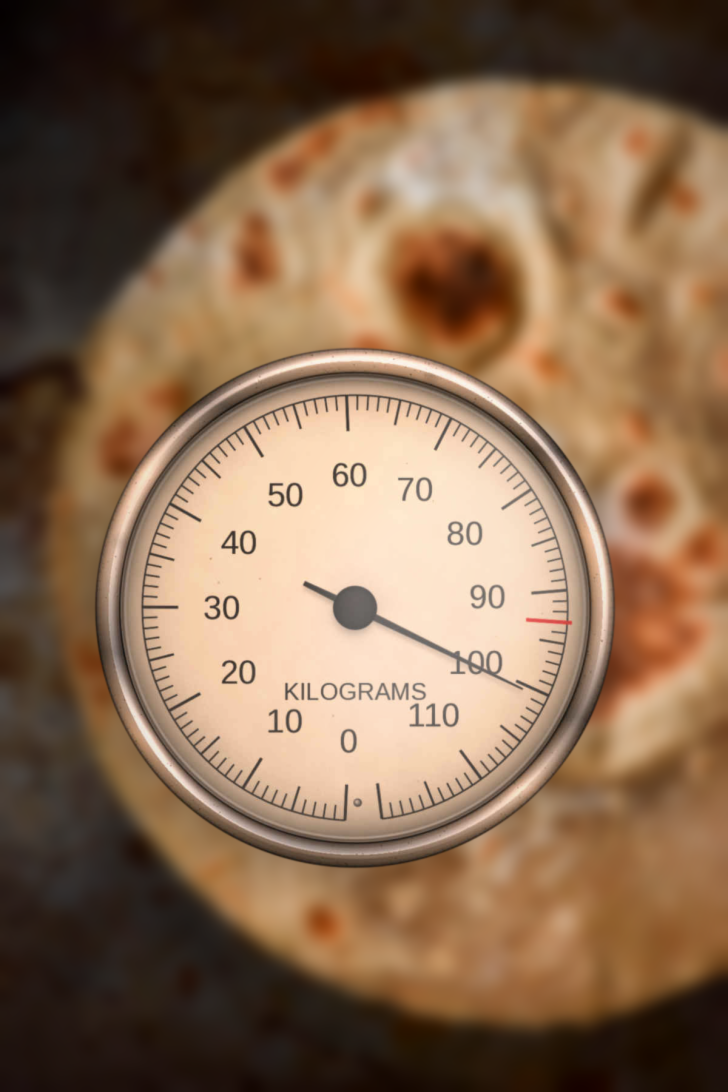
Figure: value=100.5 unit=kg
